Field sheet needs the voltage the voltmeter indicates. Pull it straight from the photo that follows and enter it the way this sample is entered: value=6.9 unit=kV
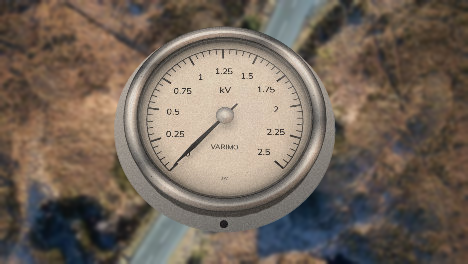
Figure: value=0 unit=kV
